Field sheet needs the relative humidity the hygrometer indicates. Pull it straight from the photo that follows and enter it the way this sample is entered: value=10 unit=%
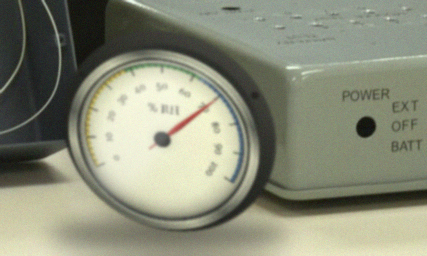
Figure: value=70 unit=%
